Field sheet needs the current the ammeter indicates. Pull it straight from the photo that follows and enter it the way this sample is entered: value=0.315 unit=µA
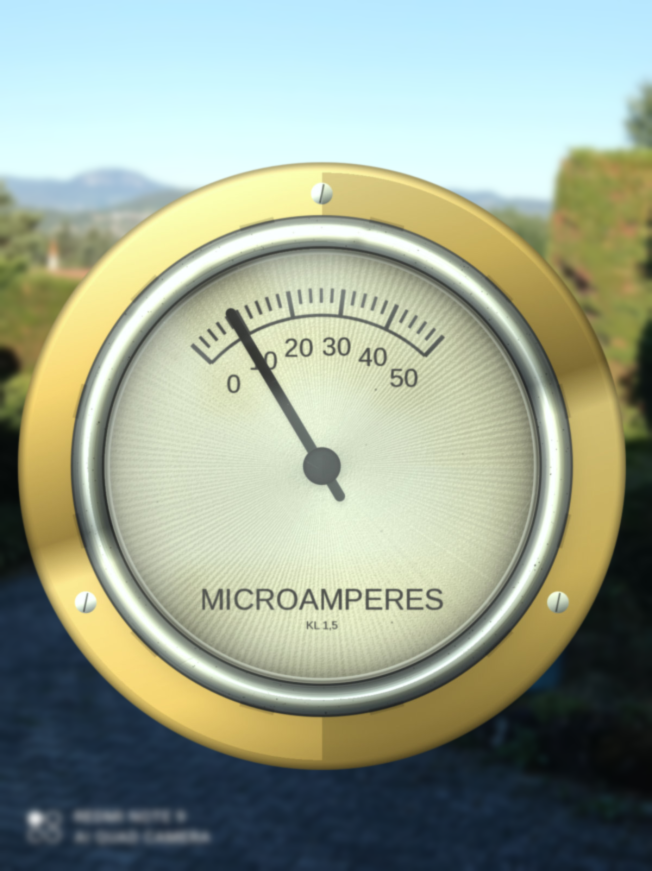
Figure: value=9 unit=µA
